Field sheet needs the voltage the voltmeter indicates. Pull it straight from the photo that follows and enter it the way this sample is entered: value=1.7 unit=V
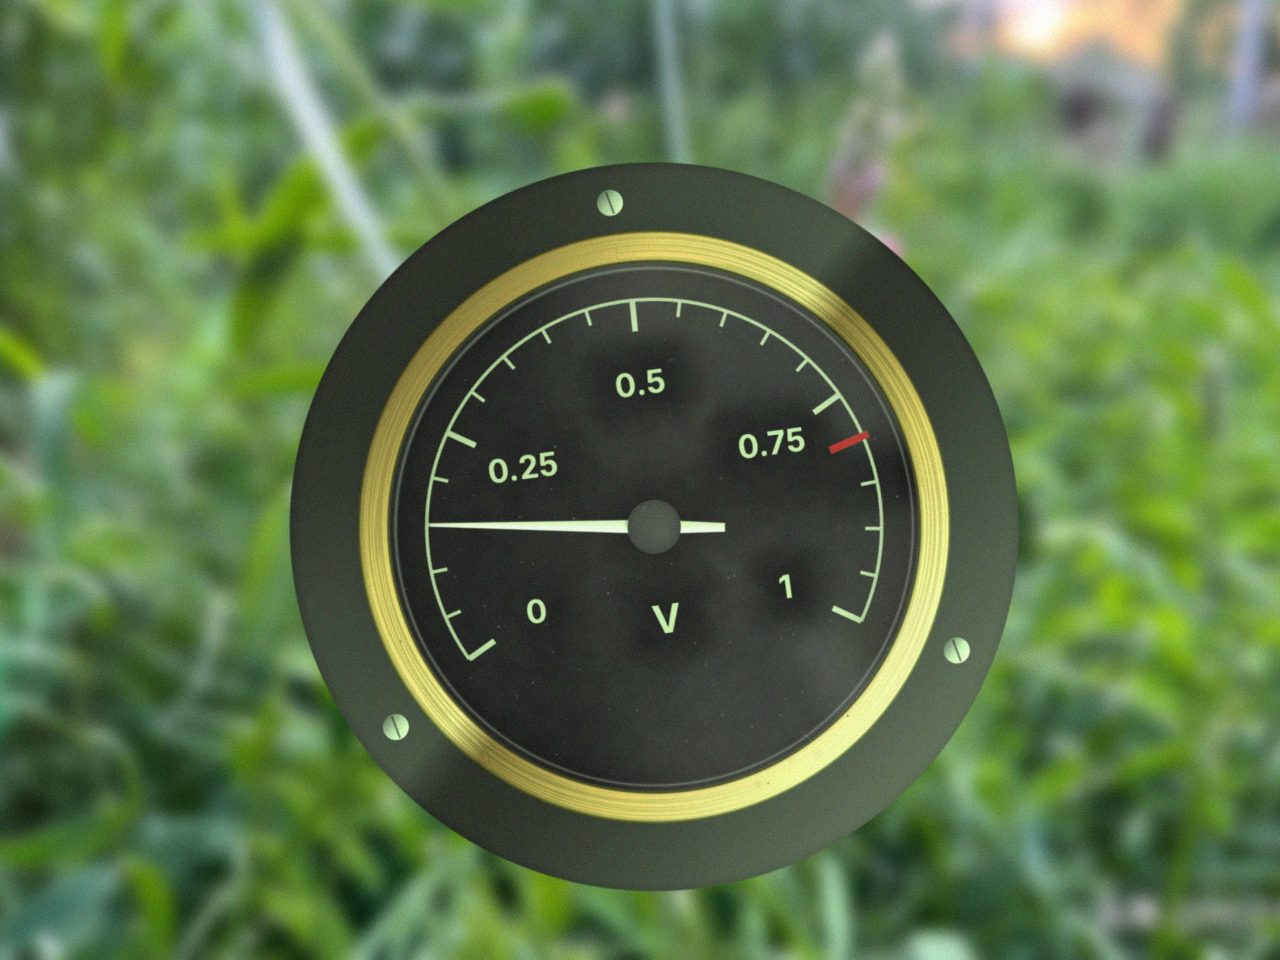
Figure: value=0.15 unit=V
